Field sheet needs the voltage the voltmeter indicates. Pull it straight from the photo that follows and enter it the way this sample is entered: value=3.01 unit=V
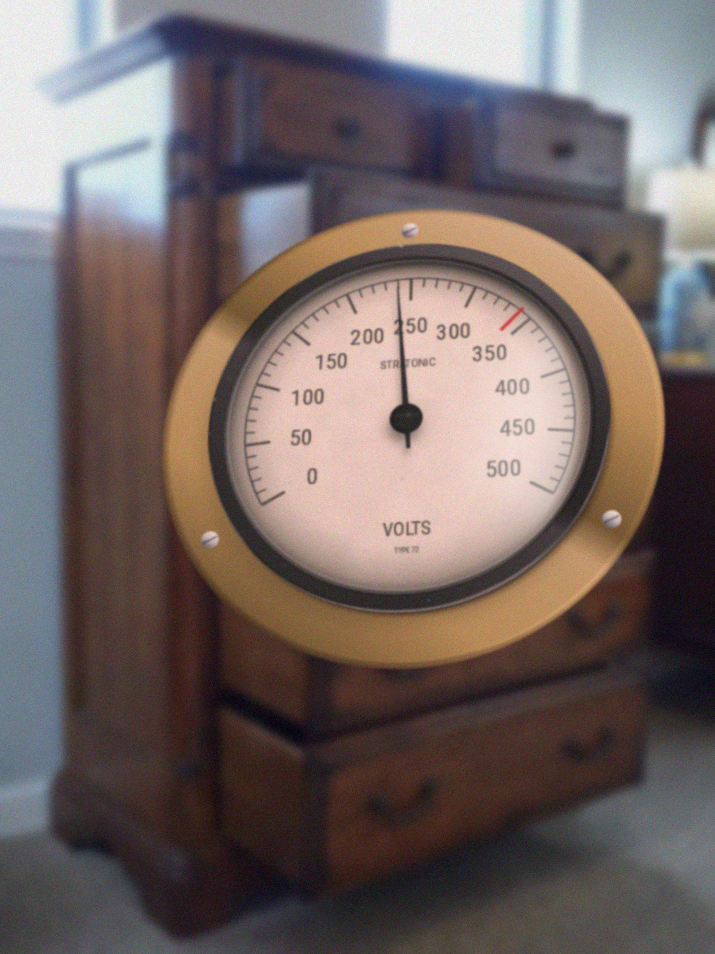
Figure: value=240 unit=V
